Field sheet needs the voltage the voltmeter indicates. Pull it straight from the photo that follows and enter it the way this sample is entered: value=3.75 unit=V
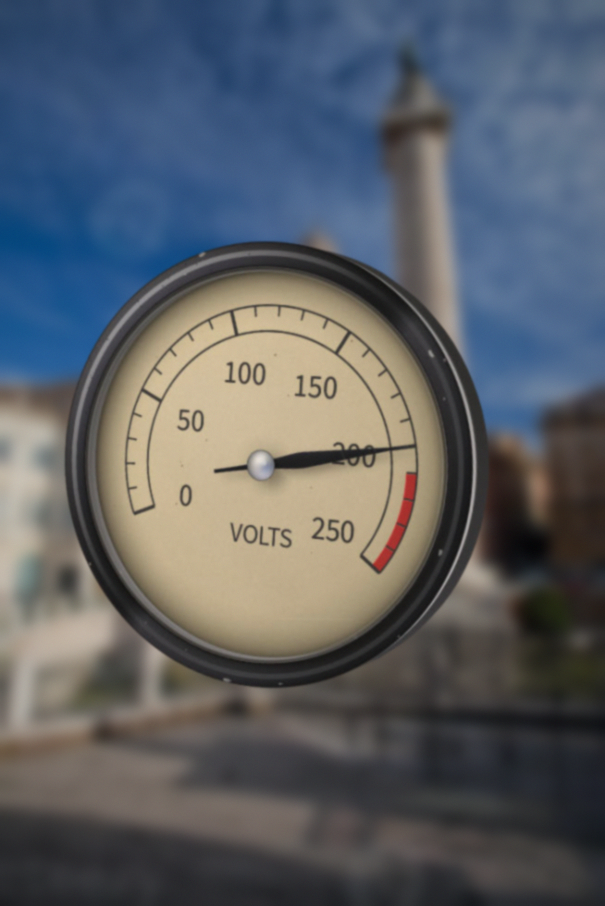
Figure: value=200 unit=V
